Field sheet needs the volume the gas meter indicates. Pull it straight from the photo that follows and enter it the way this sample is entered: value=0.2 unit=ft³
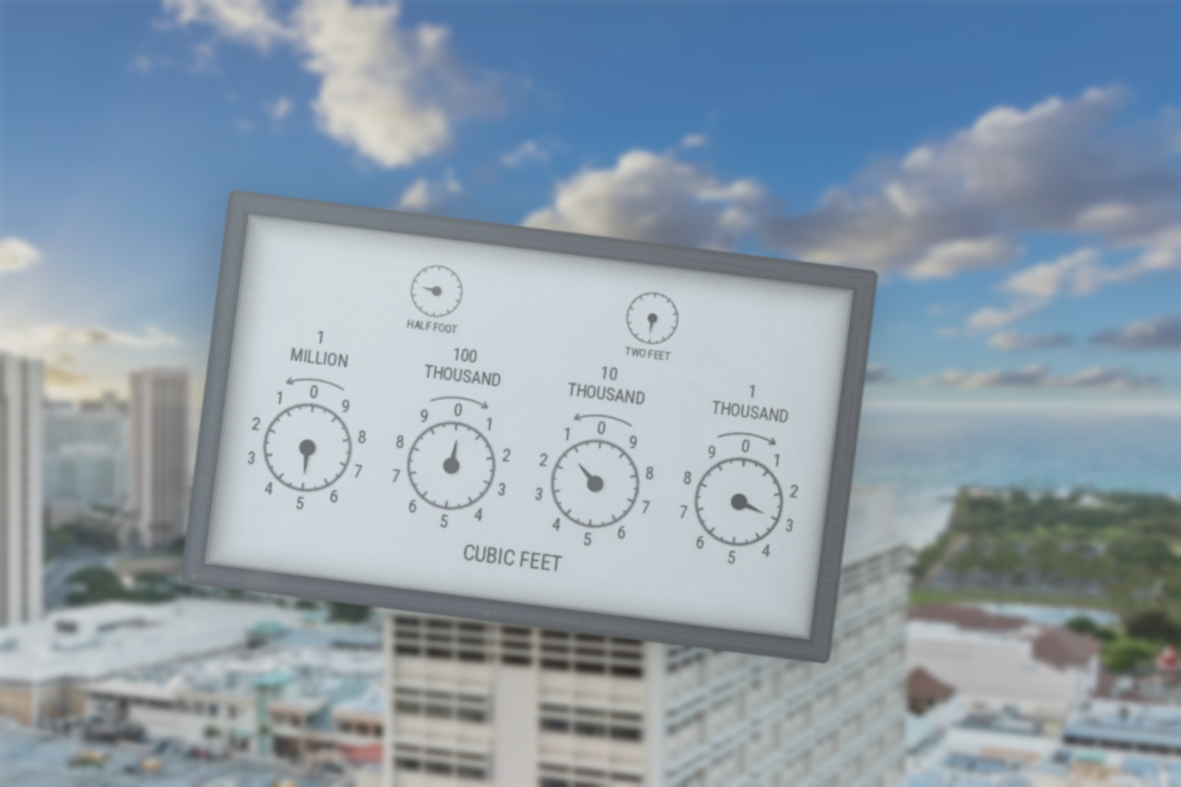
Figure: value=501300 unit=ft³
